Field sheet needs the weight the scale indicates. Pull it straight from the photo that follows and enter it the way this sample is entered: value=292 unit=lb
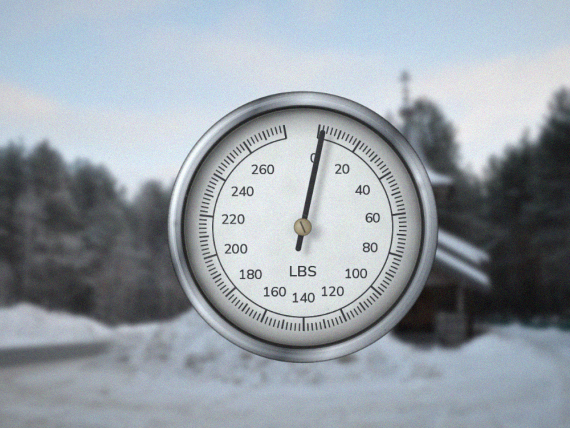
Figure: value=2 unit=lb
